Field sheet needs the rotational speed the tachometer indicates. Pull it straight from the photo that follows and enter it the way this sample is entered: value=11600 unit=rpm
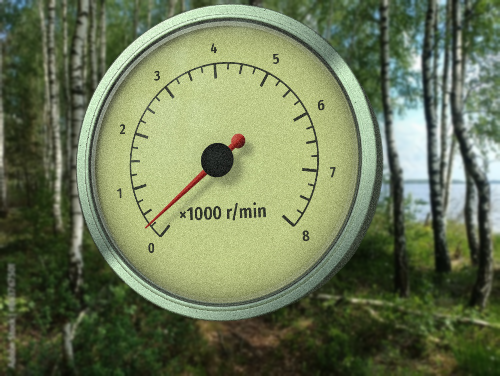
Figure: value=250 unit=rpm
